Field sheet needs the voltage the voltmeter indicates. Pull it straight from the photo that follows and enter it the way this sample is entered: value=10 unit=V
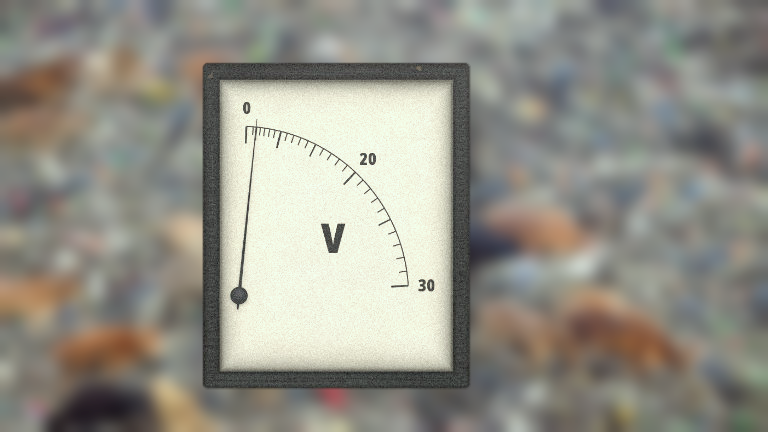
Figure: value=5 unit=V
